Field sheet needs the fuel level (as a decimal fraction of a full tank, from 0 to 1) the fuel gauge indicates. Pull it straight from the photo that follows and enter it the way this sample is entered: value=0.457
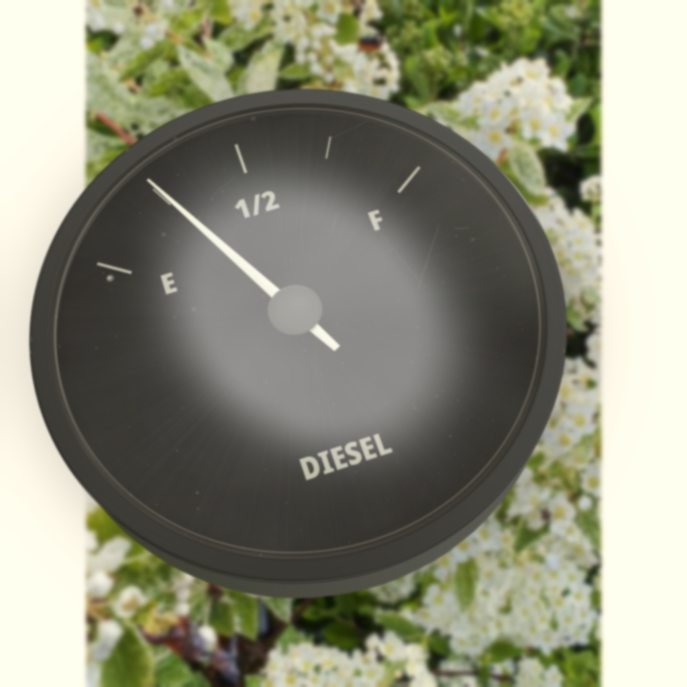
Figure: value=0.25
